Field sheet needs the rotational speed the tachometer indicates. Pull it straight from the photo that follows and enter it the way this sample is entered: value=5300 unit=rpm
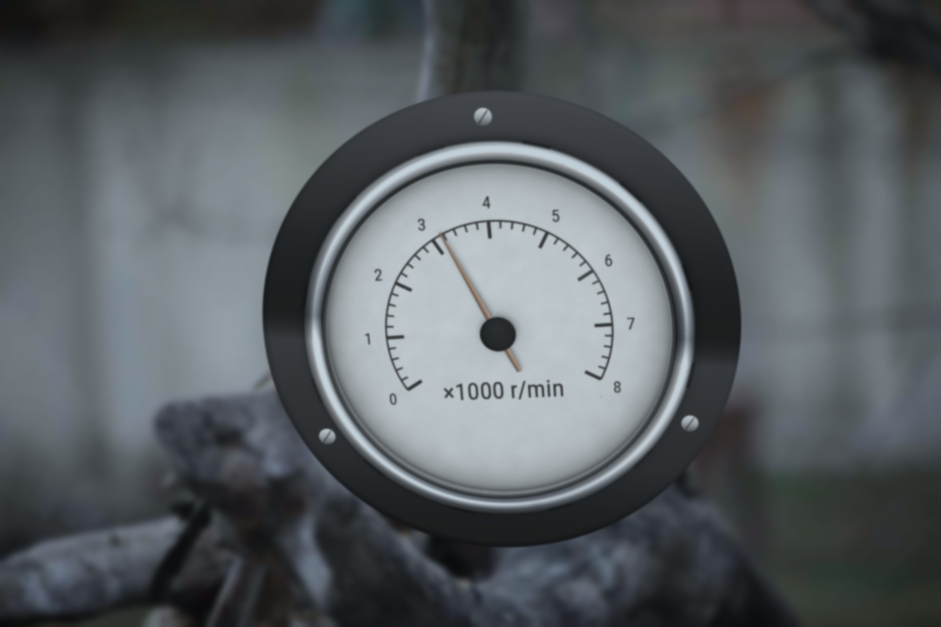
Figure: value=3200 unit=rpm
